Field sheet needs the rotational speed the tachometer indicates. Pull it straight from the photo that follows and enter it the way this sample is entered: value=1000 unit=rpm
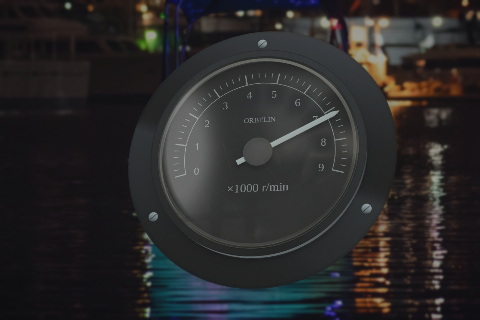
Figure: value=7200 unit=rpm
